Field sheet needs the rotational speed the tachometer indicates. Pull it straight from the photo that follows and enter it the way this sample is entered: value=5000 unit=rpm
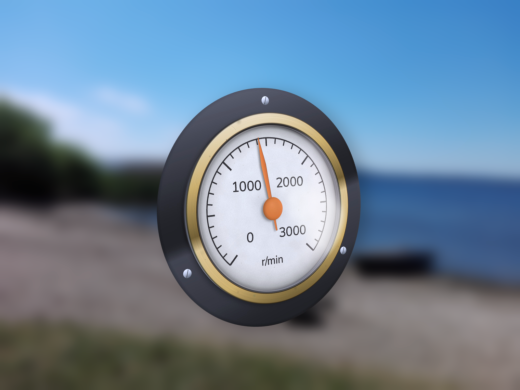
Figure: value=1400 unit=rpm
